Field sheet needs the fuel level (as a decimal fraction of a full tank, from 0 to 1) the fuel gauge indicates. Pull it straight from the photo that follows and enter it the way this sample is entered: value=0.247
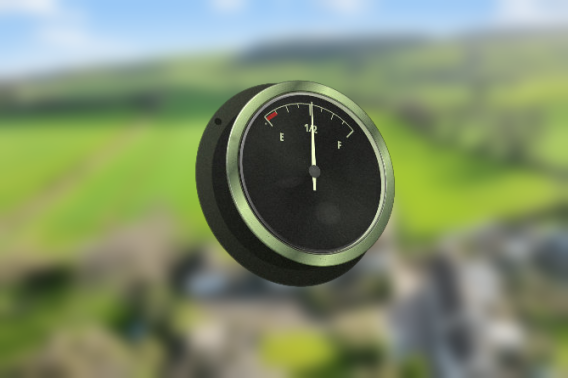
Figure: value=0.5
